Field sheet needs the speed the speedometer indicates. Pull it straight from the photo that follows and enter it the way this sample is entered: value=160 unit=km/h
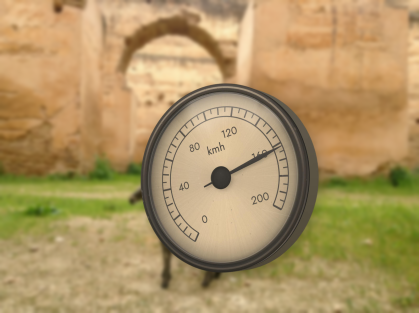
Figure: value=162.5 unit=km/h
